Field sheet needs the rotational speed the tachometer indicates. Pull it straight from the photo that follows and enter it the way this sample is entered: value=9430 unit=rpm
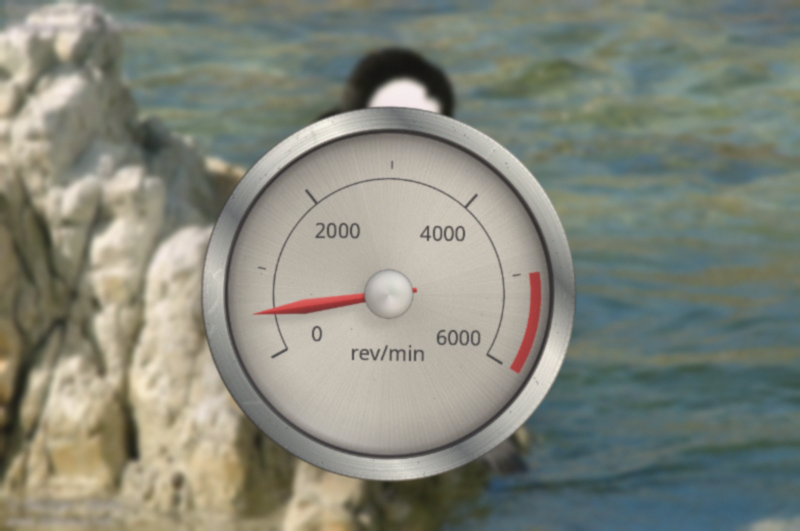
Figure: value=500 unit=rpm
